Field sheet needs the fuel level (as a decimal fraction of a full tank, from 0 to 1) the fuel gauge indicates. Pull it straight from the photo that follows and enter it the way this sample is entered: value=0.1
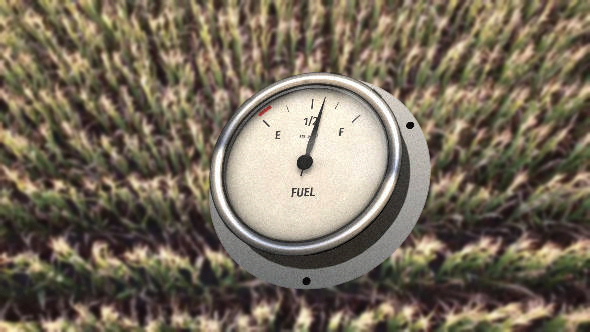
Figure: value=0.625
